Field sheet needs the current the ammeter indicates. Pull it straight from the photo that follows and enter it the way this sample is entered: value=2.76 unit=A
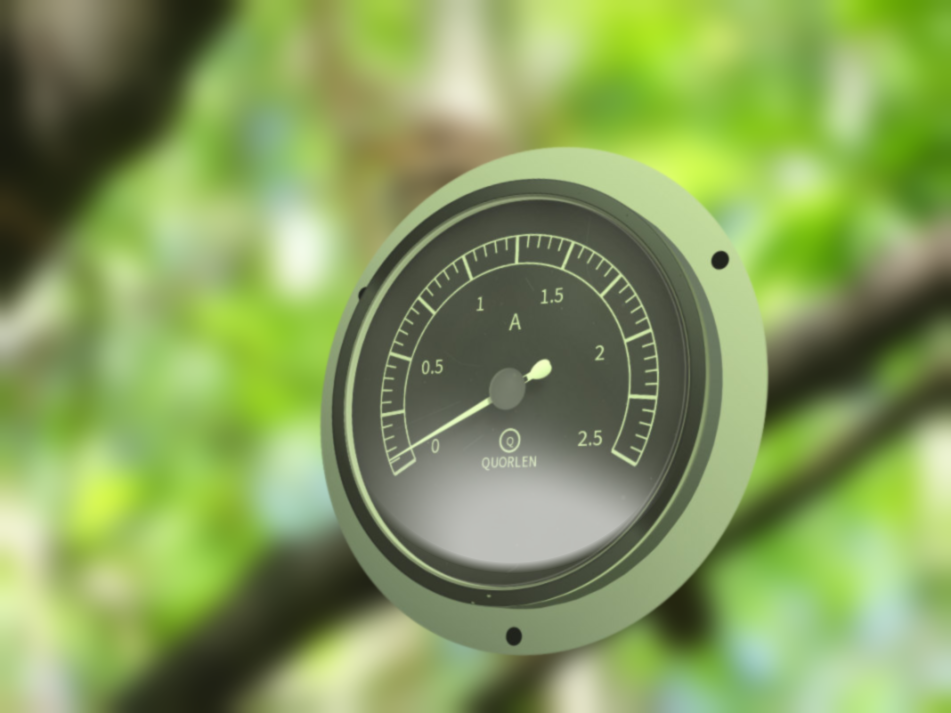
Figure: value=0.05 unit=A
